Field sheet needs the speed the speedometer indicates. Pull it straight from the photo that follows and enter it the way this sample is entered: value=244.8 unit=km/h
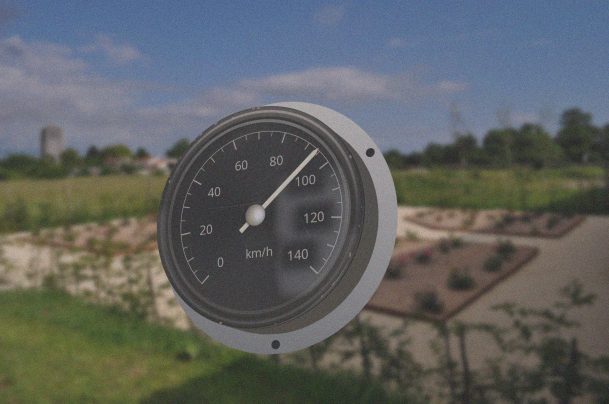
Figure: value=95 unit=km/h
